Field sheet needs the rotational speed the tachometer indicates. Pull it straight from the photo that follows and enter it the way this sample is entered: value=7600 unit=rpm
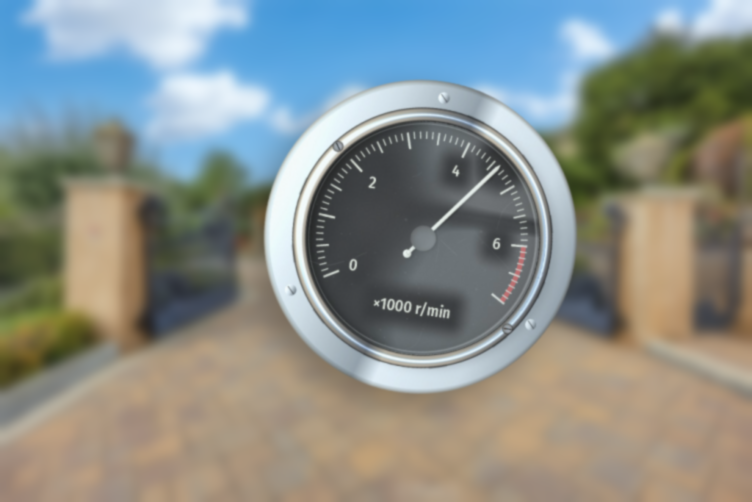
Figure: value=4600 unit=rpm
